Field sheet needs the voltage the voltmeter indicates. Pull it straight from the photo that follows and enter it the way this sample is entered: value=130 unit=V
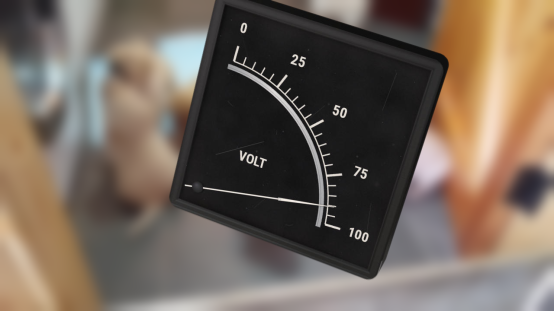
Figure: value=90 unit=V
